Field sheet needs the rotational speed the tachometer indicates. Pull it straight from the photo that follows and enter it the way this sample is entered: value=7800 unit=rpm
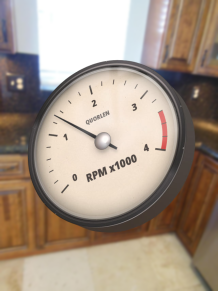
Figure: value=1300 unit=rpm
